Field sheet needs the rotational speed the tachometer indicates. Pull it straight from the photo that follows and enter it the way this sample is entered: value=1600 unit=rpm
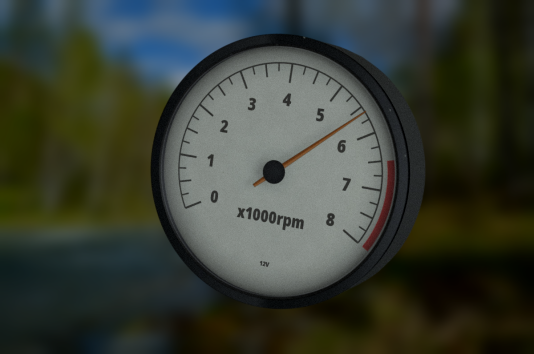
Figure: value=5625 unit=rpm
